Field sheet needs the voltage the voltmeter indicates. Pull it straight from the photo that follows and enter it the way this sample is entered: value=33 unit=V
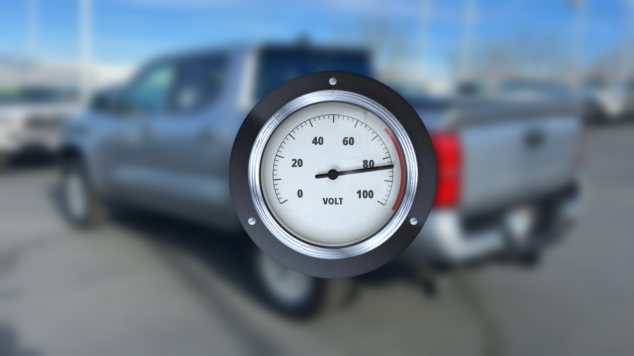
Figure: value=84 unit=V
